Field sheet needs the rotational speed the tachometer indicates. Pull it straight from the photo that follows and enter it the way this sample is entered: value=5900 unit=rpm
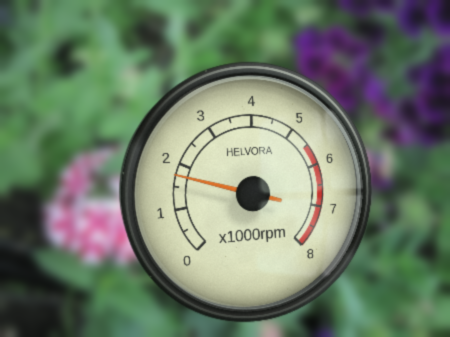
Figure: value=1750 unit=rpm
